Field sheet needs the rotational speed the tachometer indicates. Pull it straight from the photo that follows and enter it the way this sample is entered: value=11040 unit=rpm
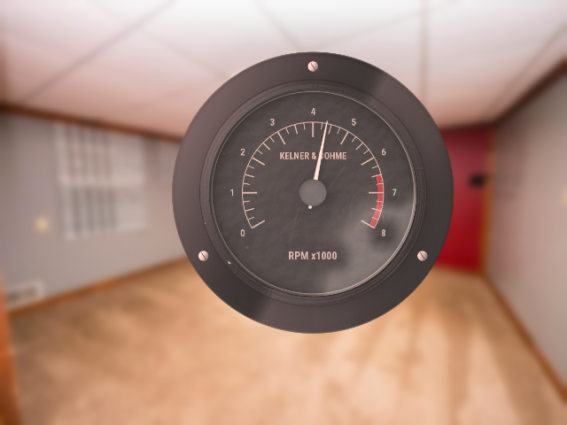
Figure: value=4375 unit=rpm
